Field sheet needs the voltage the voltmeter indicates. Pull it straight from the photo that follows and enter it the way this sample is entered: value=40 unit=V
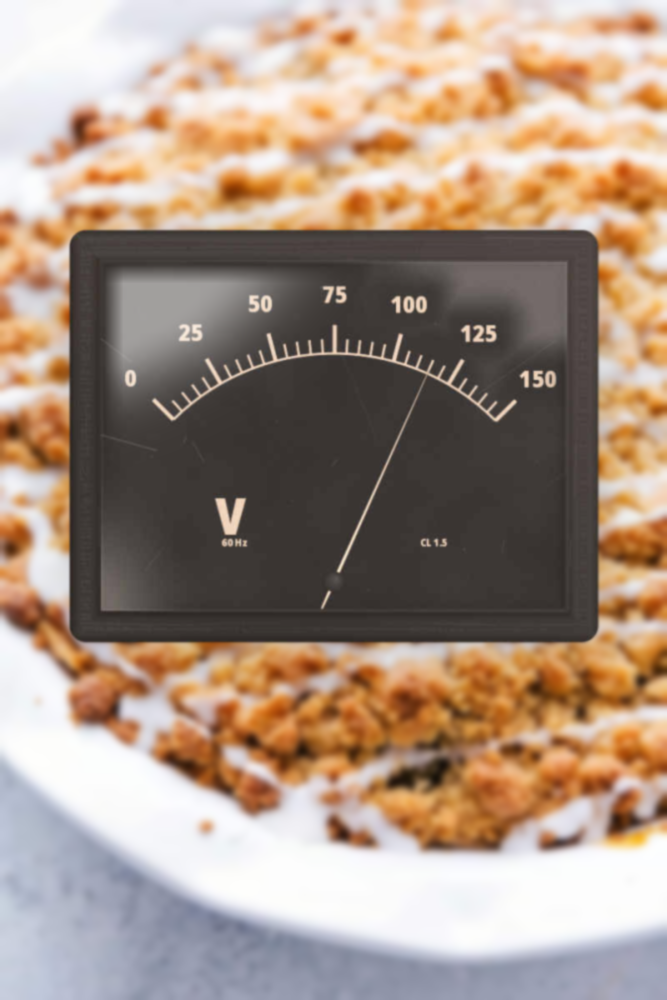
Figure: value=115 unit=V
